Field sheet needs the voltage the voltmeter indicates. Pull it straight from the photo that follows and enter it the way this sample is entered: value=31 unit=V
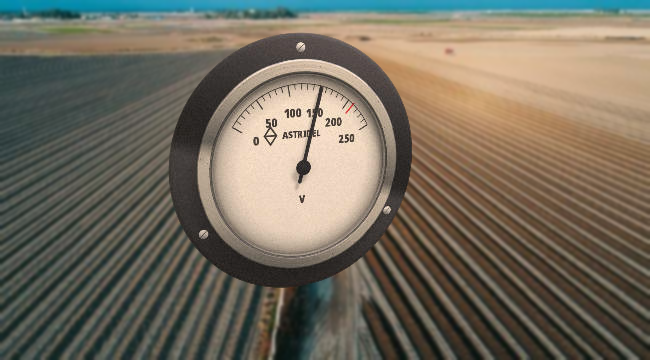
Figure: value=150 unit=V
